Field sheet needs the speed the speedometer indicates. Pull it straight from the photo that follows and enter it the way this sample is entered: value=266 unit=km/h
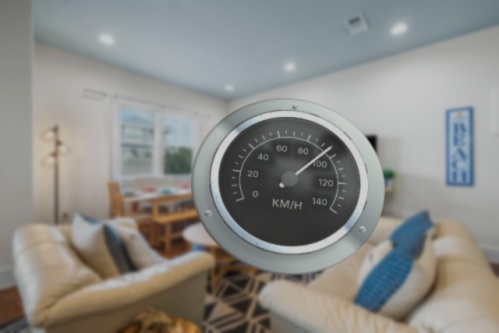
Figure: value=95 unit=km/h
